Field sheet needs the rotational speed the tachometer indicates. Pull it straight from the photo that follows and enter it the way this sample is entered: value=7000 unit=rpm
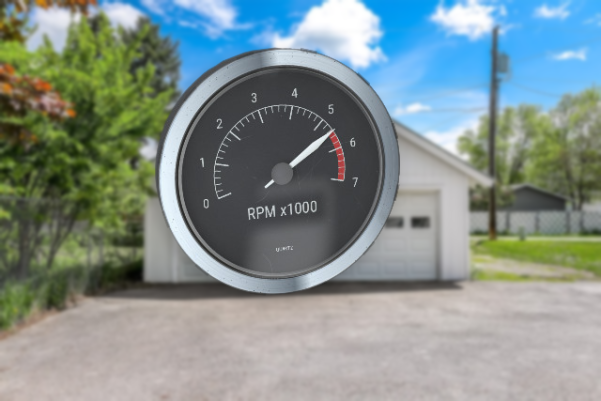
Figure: value=5400 unit=rpm
